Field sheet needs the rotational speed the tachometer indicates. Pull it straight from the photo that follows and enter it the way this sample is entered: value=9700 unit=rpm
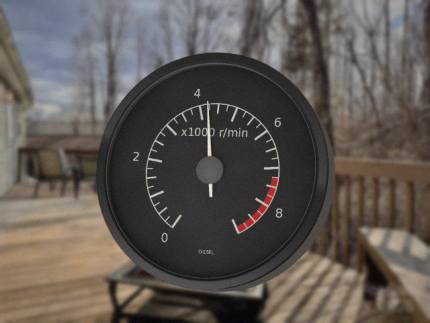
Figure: value=4250 unit=rpm
